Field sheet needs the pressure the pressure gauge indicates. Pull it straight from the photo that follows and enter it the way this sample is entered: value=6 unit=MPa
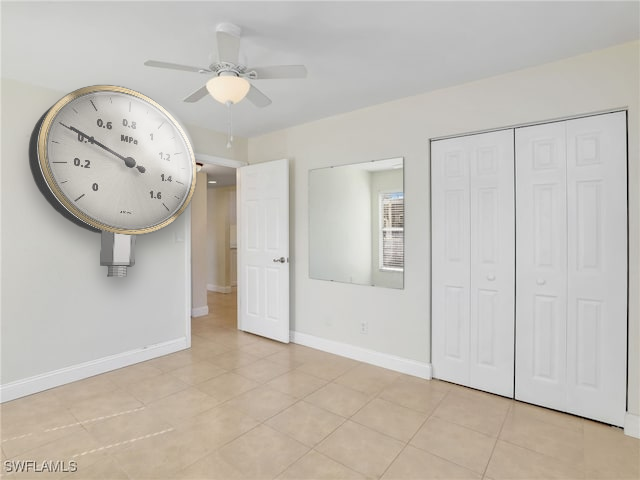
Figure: value=0.4 unit=MPa
